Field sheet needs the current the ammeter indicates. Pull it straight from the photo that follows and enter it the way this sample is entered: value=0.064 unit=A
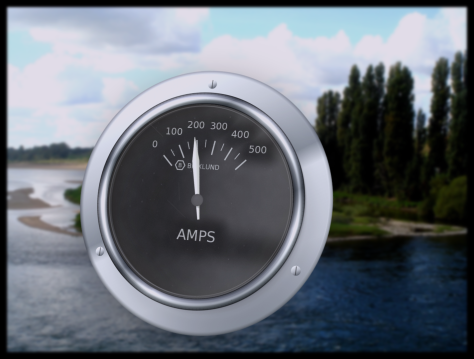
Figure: value=200 unit=A
